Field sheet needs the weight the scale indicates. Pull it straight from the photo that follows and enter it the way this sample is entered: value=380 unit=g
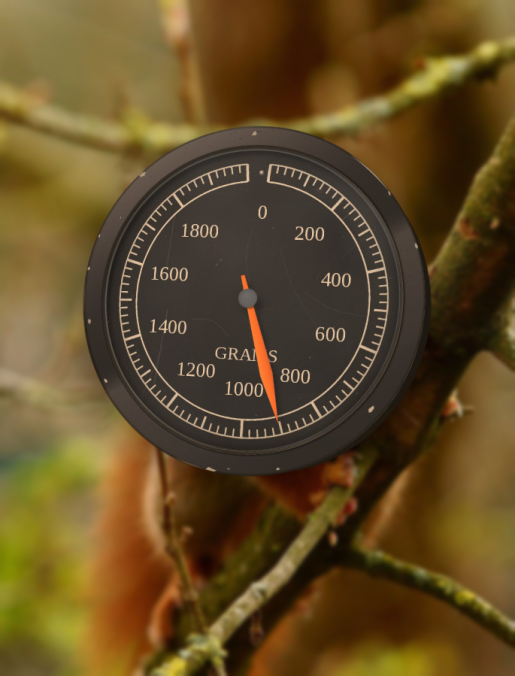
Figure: value=900 unit=g
